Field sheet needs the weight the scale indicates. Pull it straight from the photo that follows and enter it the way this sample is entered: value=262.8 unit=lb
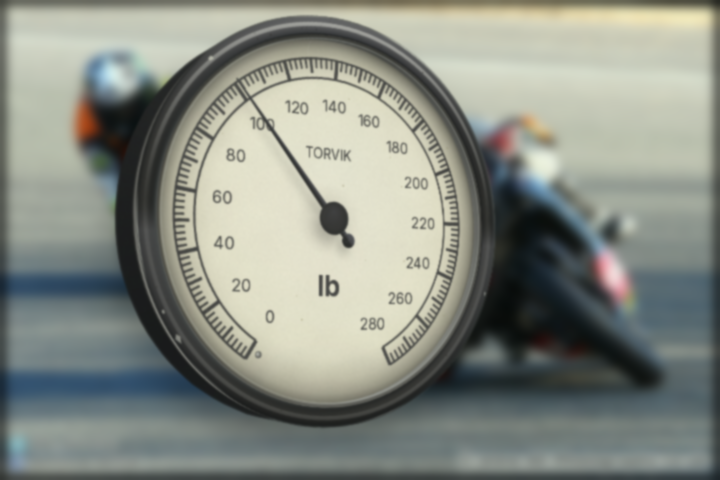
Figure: value=100 unit=lb
